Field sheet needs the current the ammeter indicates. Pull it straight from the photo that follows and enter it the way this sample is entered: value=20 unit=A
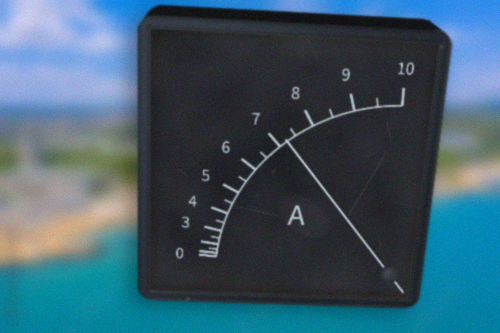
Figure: value=7.25 unit=A
